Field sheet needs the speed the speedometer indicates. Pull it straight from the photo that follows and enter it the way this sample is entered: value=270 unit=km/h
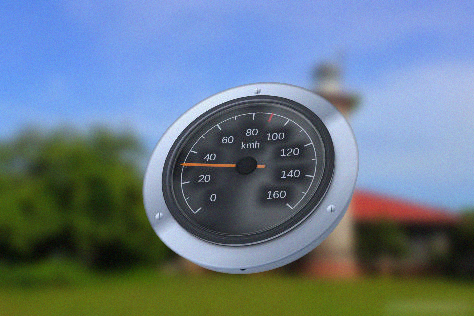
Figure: value=30 unit=km/h
